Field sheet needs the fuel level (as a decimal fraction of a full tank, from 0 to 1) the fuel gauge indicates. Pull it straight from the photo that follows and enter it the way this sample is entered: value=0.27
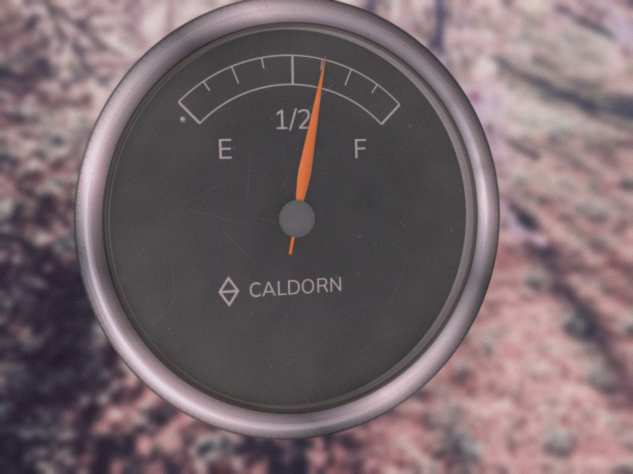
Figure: value=0.625
